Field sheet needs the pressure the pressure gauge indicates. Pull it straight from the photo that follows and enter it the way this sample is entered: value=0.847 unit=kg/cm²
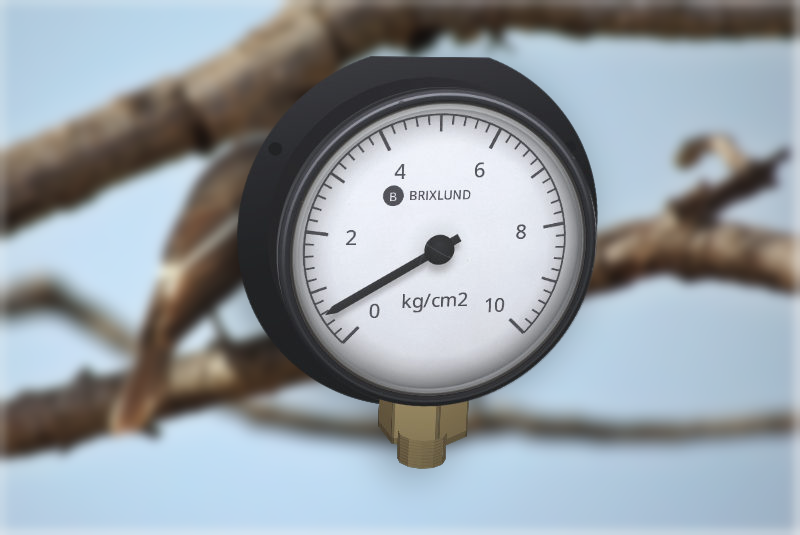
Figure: value=0.6 unit=kg/cm²
